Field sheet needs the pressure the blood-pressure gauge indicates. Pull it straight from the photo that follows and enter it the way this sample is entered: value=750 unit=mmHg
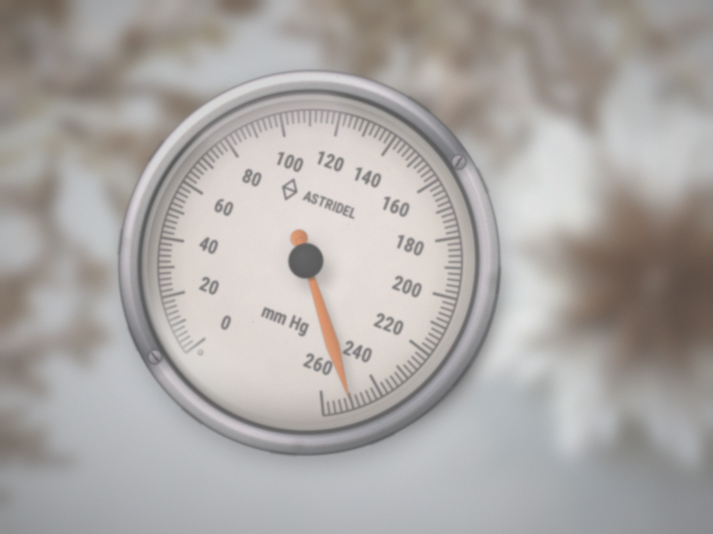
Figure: value=250 unit=mmHg
